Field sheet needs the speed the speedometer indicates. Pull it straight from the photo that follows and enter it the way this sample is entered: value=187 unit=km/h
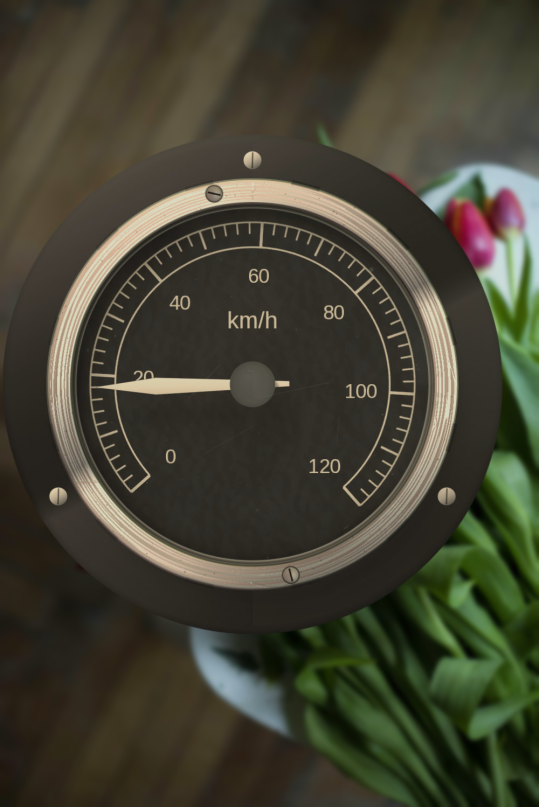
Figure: value=18 unit=km/h
